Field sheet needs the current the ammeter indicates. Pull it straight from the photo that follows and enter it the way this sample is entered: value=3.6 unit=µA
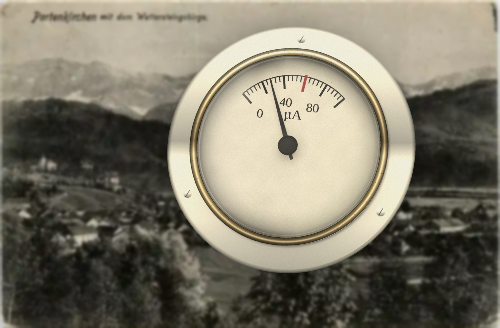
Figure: value=28 unit=µA
